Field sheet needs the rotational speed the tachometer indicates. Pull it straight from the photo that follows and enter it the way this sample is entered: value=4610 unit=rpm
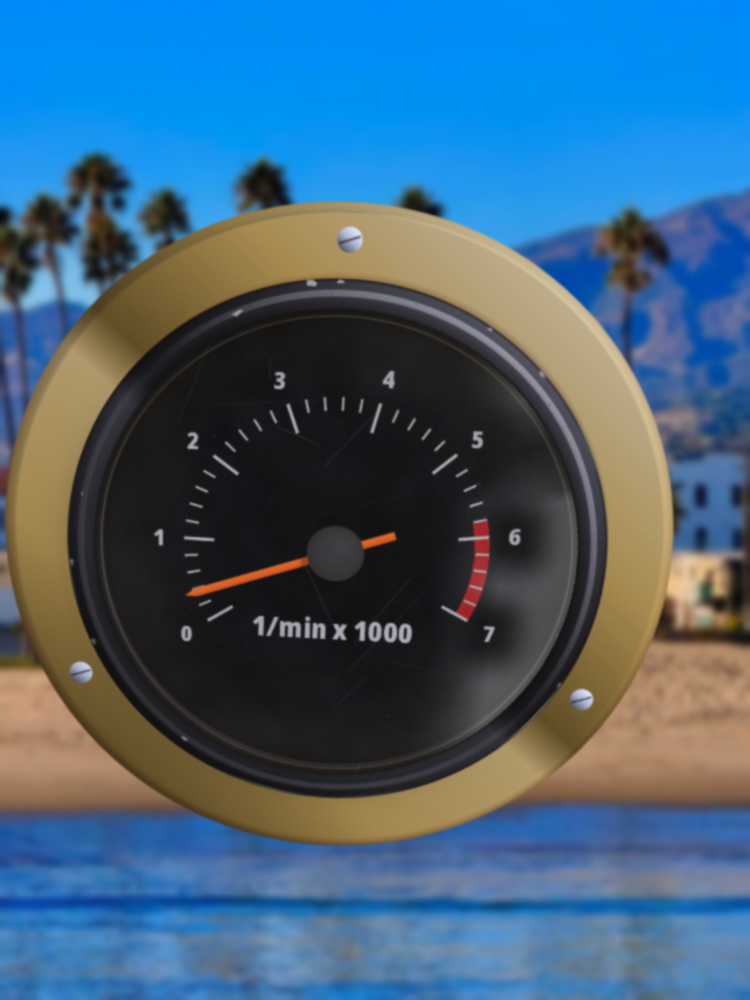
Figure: value=400 unit=rpm
